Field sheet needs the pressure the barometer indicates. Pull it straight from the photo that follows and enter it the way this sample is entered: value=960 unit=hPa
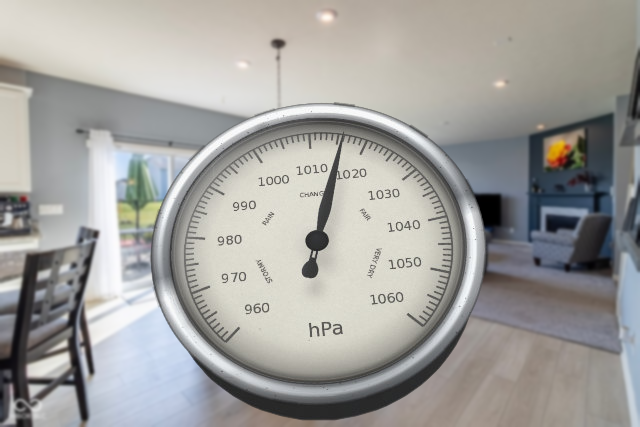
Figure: value=1016 unit=hPa
